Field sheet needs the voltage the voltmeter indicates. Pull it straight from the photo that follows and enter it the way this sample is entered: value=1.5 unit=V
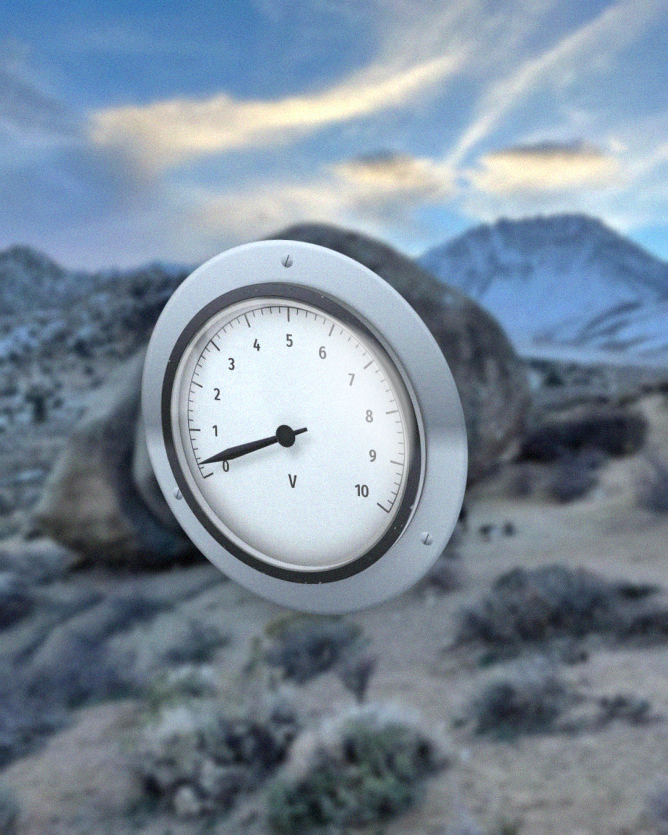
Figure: value=0.3 unit=V
